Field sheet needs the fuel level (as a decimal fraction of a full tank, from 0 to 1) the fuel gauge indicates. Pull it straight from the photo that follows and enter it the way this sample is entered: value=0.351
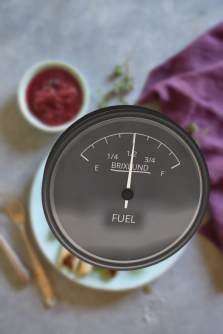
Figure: value=0.5
